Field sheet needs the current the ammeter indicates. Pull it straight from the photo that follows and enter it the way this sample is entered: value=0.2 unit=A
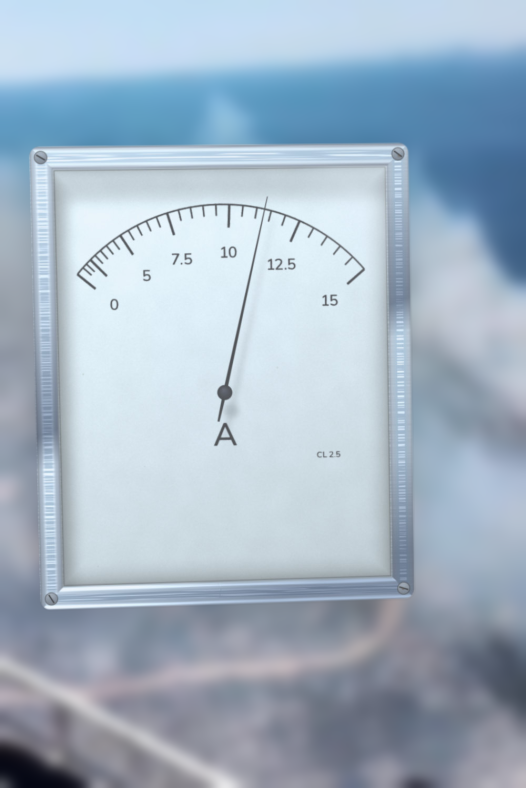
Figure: value=11.25 unit=A
